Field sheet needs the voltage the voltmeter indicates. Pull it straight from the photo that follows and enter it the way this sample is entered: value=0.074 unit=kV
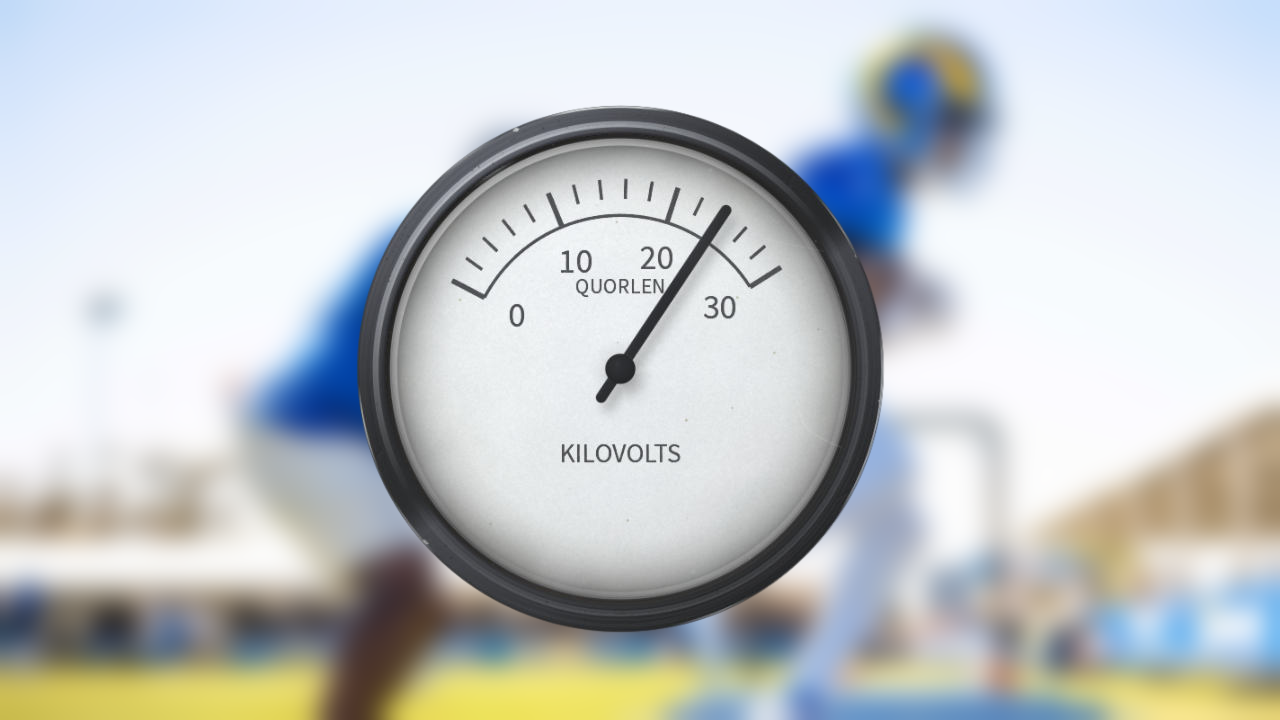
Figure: value=24 unit=kV
